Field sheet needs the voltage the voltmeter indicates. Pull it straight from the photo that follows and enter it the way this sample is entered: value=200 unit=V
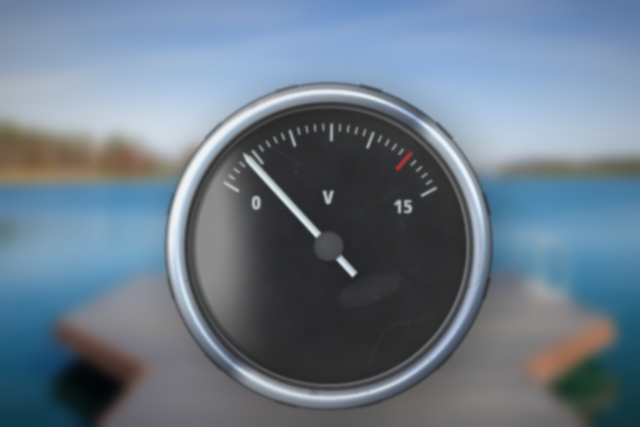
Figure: value=2 unit=V
